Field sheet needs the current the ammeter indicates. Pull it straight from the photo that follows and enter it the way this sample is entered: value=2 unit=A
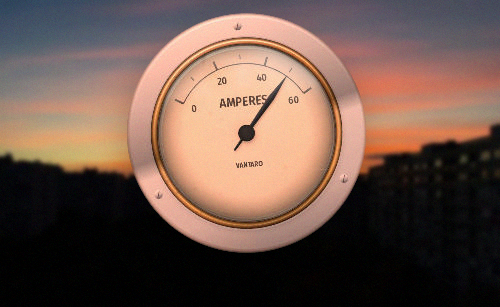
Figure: value=50 unit=A
